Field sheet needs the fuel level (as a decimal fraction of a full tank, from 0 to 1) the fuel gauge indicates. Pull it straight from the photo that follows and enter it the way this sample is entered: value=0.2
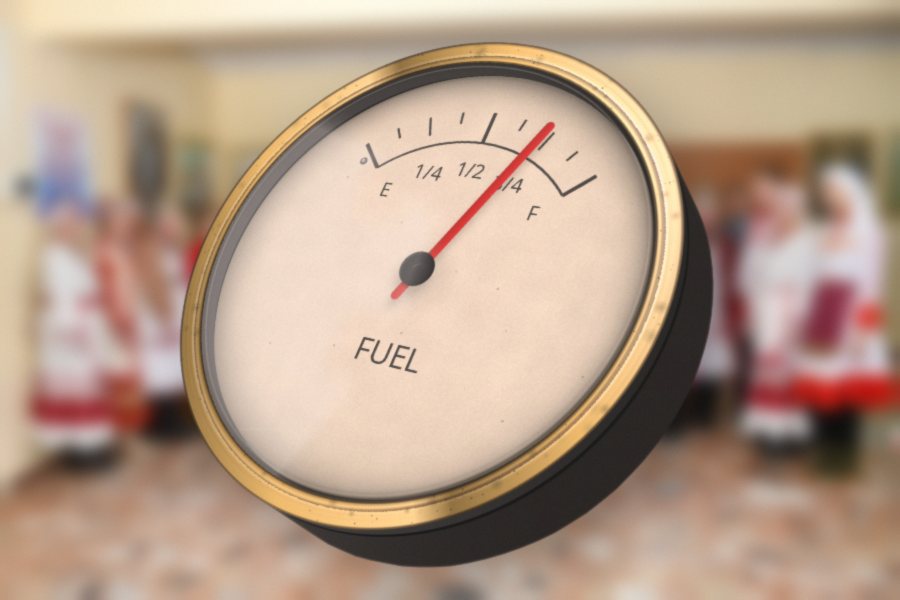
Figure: value=0.75
